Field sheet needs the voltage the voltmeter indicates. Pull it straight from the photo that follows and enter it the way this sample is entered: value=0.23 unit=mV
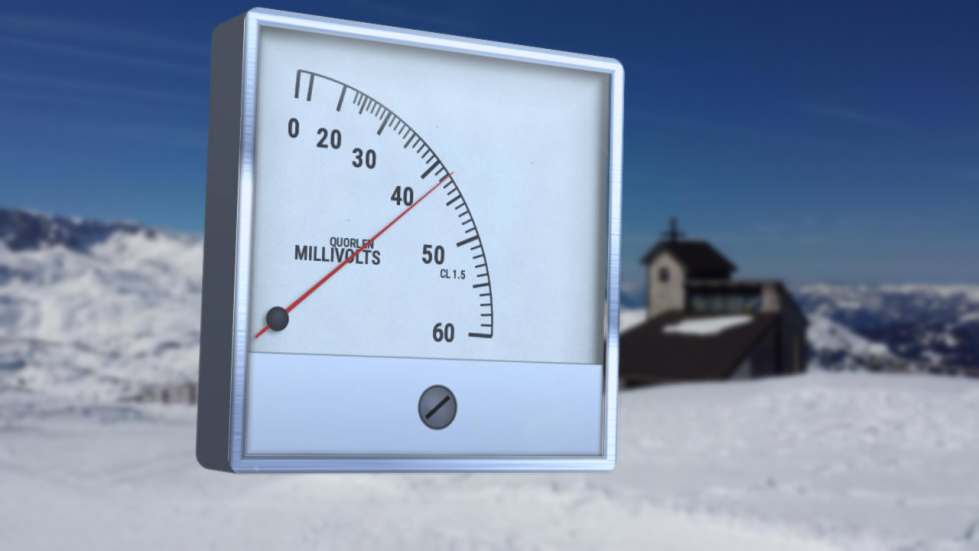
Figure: value=42 unit=mV
